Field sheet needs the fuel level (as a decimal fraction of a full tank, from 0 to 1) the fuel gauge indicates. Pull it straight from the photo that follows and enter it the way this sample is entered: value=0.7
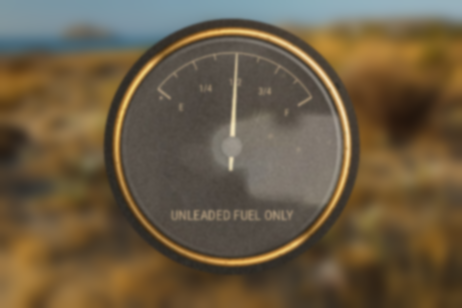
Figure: value=0.5
